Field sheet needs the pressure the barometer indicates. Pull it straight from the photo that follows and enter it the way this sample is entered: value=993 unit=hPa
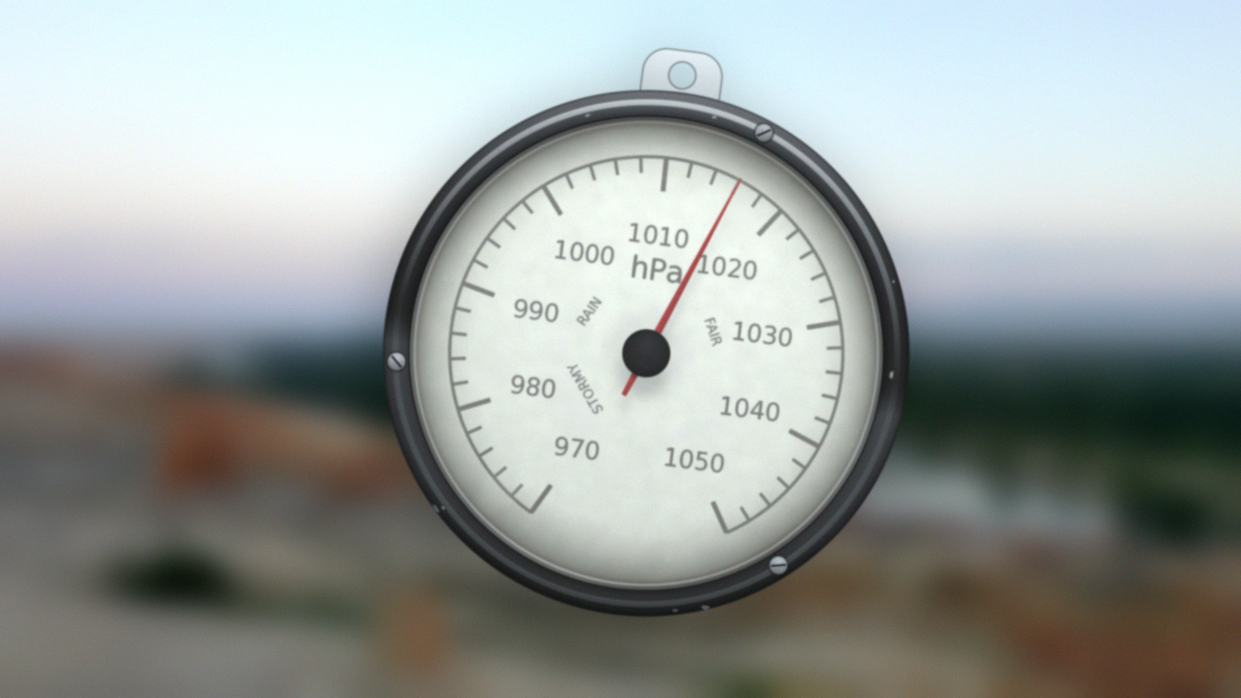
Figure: value=1016 unit=hPa
